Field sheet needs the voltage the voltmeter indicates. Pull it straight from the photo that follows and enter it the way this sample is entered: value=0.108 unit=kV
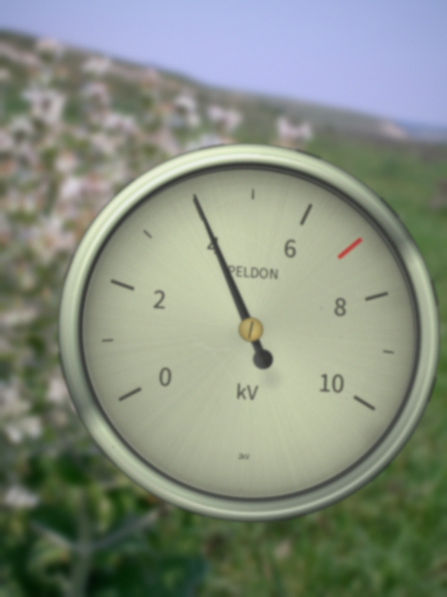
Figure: value=4 unit=kV
